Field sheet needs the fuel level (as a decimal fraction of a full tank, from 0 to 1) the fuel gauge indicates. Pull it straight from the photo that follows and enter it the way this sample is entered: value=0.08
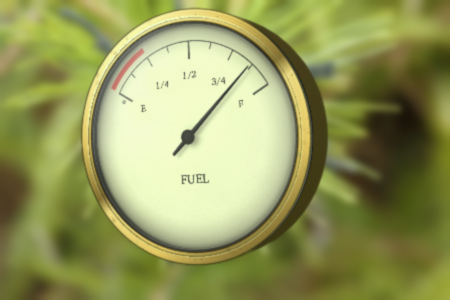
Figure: value=0.875
